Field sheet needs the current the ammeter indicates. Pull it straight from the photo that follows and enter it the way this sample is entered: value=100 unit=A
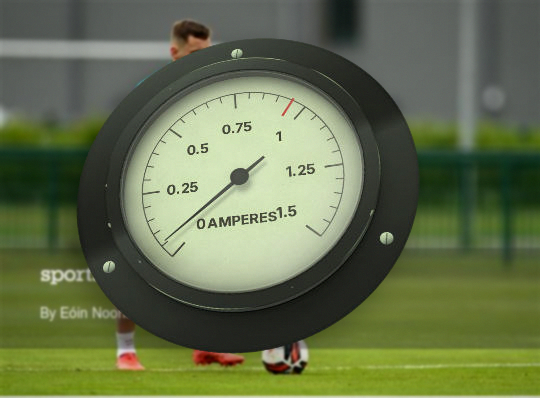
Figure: value=0.05 unit=A
